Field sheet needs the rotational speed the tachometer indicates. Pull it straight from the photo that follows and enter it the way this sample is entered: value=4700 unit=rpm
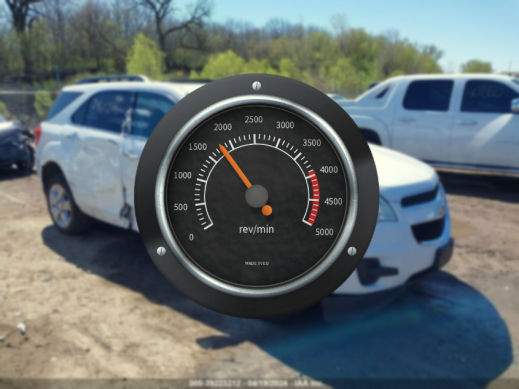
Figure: value=1800 unit=rpm
